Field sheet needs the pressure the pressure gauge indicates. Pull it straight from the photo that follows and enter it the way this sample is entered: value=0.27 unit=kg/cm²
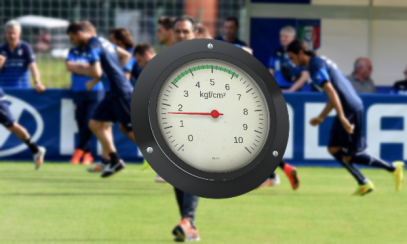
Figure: value=1.6 unit=kg/cm²
